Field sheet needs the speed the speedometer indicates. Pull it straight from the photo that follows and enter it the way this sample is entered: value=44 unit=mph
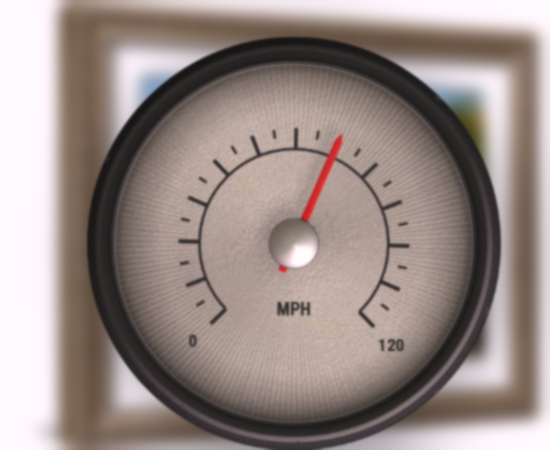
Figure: value=70 unit=mph
